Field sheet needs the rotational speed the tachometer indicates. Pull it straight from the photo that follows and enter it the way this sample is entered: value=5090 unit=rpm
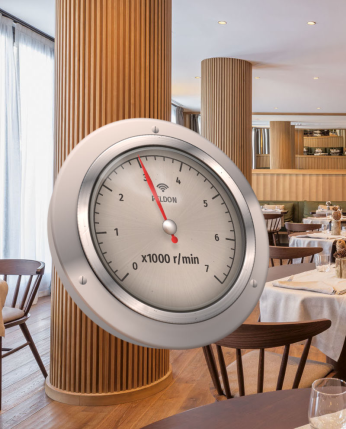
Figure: value=3000 unit=rpm
